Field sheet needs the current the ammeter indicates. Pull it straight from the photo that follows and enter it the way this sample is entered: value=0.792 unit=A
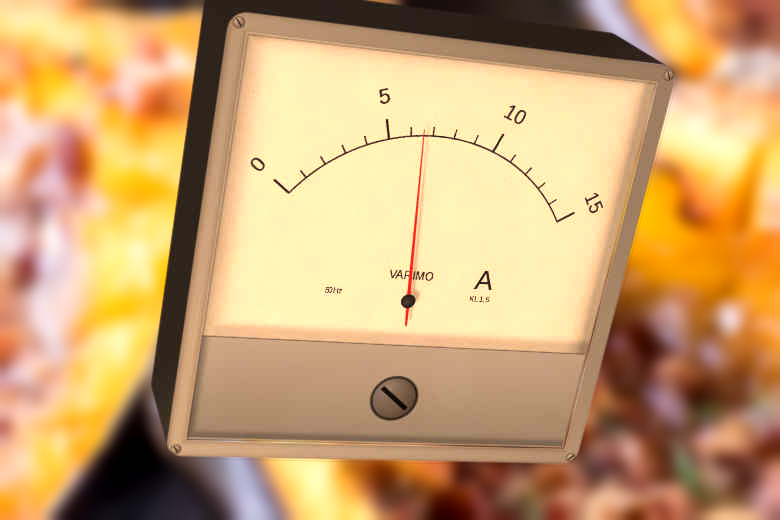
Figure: value=6.5 unit=A
